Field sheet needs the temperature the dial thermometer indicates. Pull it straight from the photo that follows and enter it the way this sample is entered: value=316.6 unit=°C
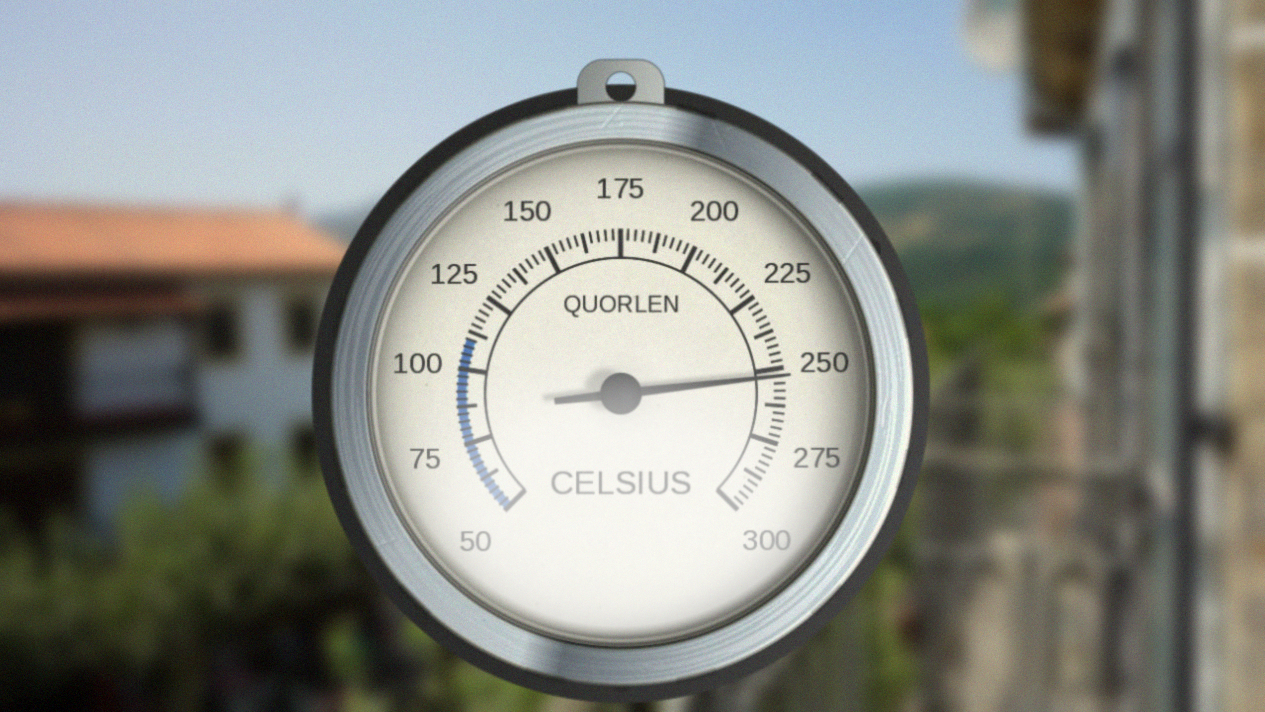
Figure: value=252.5 unit=°C
